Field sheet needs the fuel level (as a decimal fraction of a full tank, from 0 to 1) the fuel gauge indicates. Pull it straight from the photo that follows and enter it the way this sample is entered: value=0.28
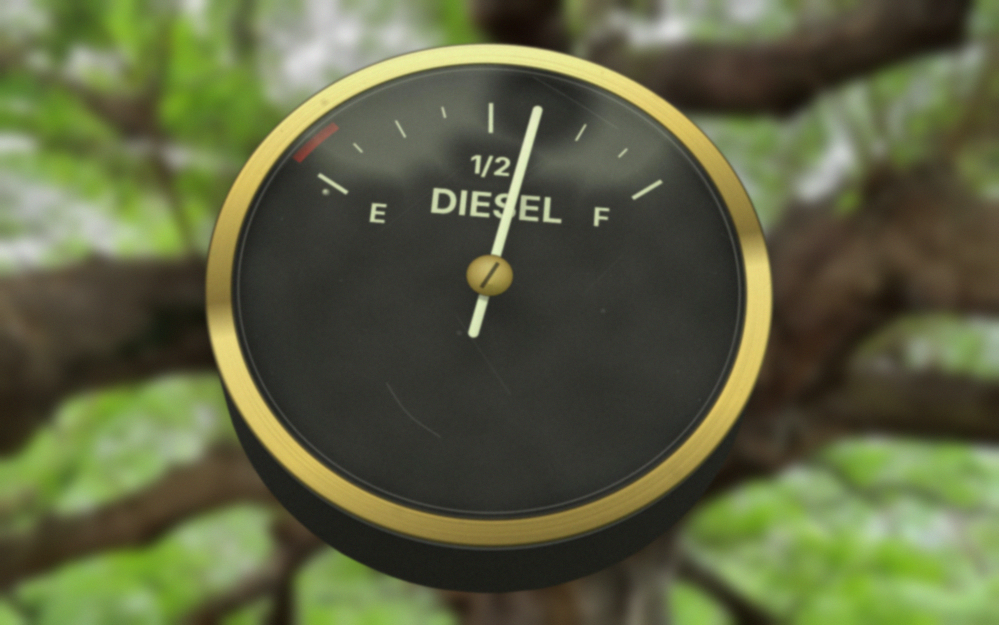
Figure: value=0.625
